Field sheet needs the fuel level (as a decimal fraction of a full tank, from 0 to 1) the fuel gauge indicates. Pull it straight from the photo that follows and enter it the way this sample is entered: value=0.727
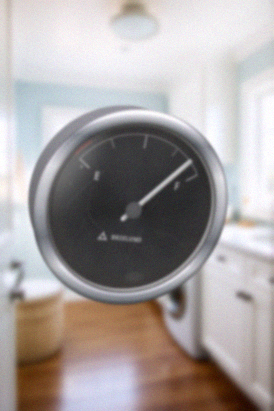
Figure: value=0.875
